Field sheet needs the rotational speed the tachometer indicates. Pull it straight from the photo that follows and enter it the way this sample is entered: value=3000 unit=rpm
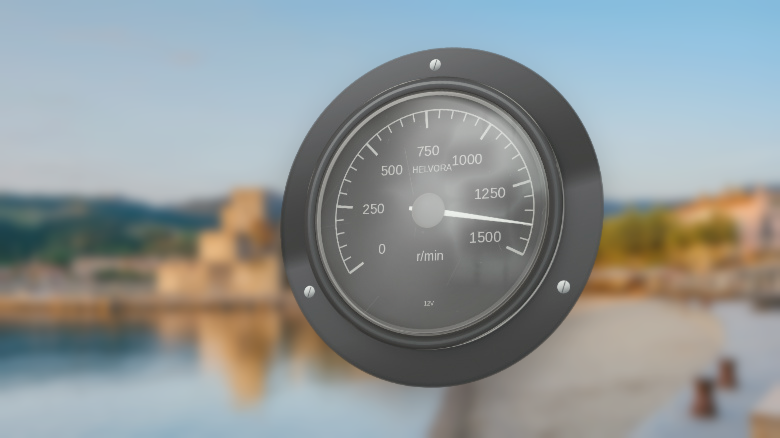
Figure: value=1400 unit=rpm
